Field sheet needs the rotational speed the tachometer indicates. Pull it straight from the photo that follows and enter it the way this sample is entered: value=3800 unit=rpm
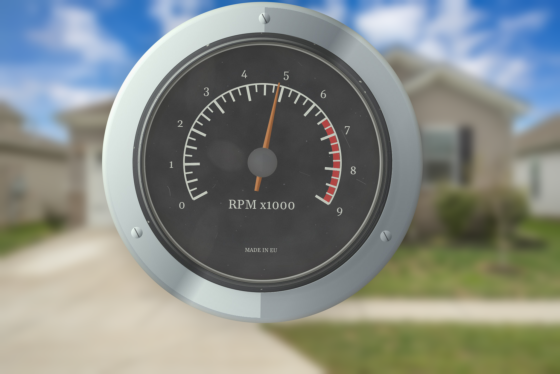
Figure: value=4875 unit=rpm
